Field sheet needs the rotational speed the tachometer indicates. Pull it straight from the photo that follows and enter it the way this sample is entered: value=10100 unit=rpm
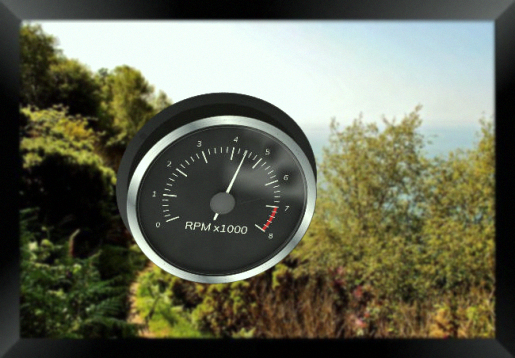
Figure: value=4400 unit=rpm
